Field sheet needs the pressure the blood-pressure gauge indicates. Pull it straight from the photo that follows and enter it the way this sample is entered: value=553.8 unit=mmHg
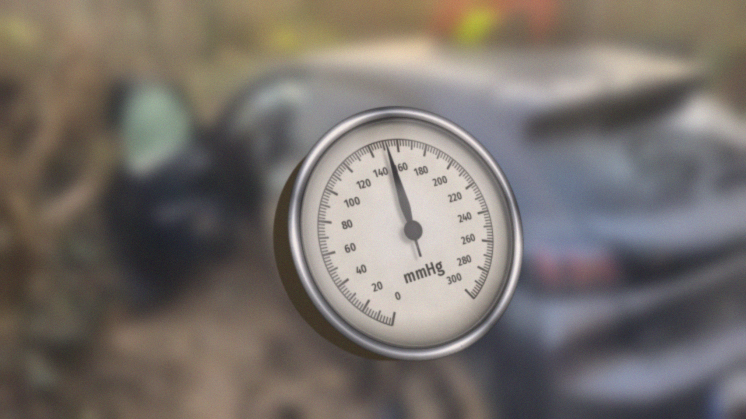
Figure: value=150 unit=mmHg
